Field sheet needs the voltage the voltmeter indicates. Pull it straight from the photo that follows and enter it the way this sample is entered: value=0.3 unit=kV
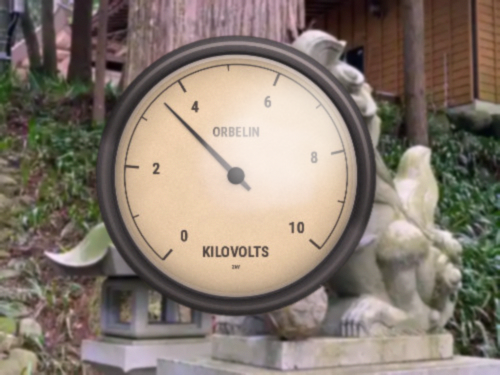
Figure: value=3.5 unit=kV
